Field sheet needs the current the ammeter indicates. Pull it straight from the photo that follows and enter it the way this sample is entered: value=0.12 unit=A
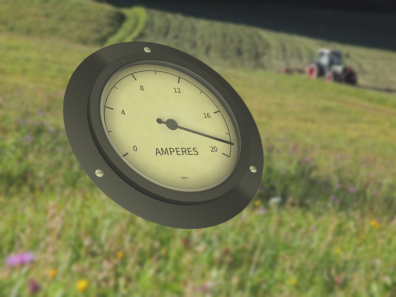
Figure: value=19 unit=A
